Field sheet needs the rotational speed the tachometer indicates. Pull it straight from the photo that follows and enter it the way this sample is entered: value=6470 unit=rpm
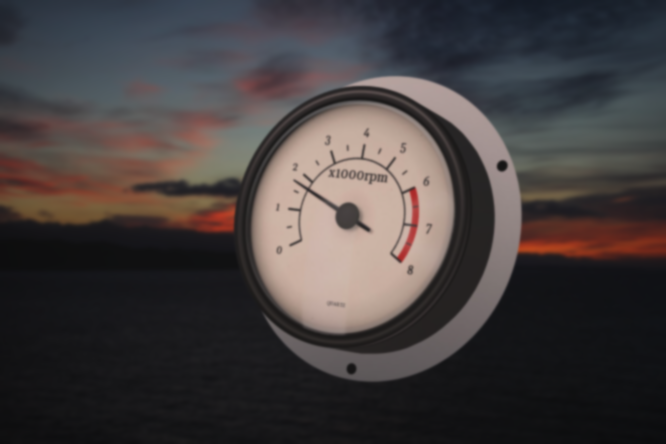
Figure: value=1750 unit=rpm
